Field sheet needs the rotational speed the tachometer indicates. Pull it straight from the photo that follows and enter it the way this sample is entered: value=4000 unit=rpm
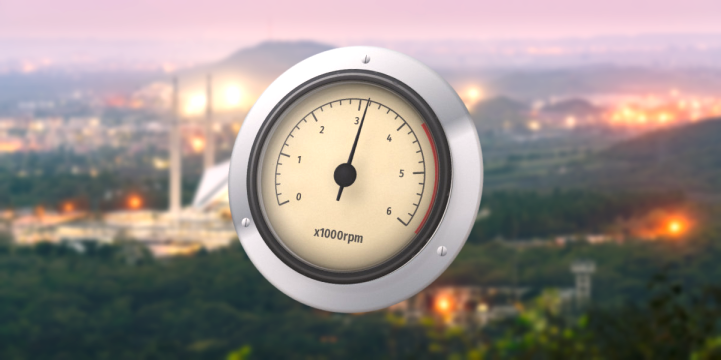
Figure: value=3200 unit=rpm
